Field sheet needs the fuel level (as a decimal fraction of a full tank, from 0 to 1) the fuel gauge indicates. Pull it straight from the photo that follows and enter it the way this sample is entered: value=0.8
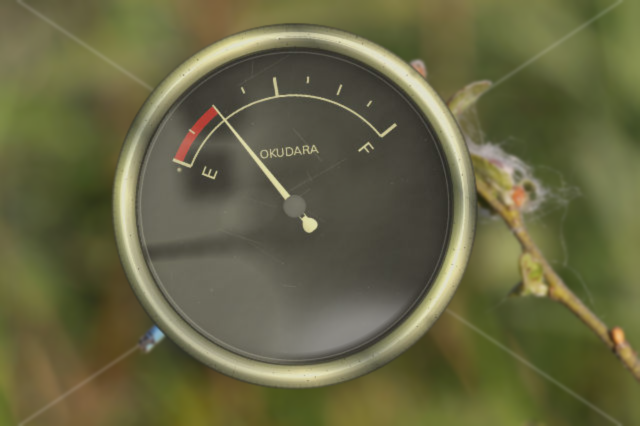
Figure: value=0.25
